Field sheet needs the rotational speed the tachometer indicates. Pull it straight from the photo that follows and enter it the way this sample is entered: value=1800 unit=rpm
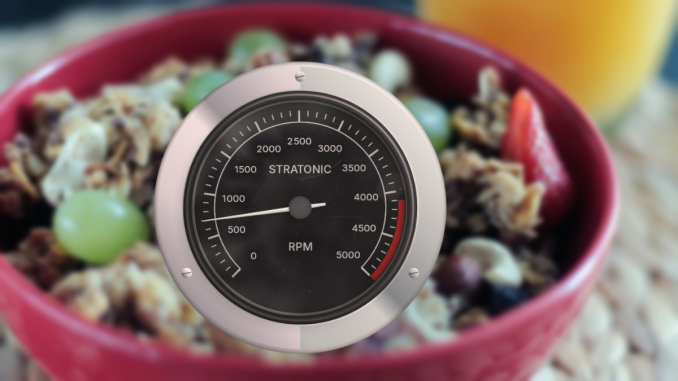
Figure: value=700 unit=rpm
